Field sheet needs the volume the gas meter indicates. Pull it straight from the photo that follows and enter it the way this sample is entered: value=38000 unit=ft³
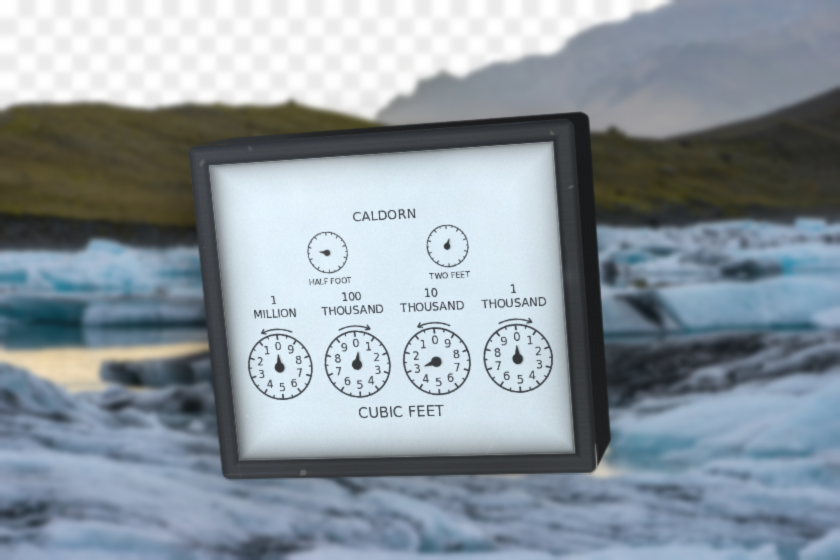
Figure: value=3000 unit=ft³
